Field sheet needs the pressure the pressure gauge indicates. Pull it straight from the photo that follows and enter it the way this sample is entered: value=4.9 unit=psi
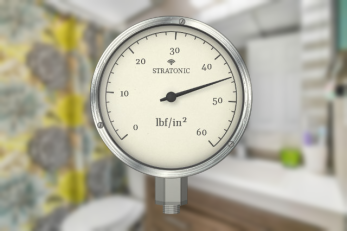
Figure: value=45 unit=psi
